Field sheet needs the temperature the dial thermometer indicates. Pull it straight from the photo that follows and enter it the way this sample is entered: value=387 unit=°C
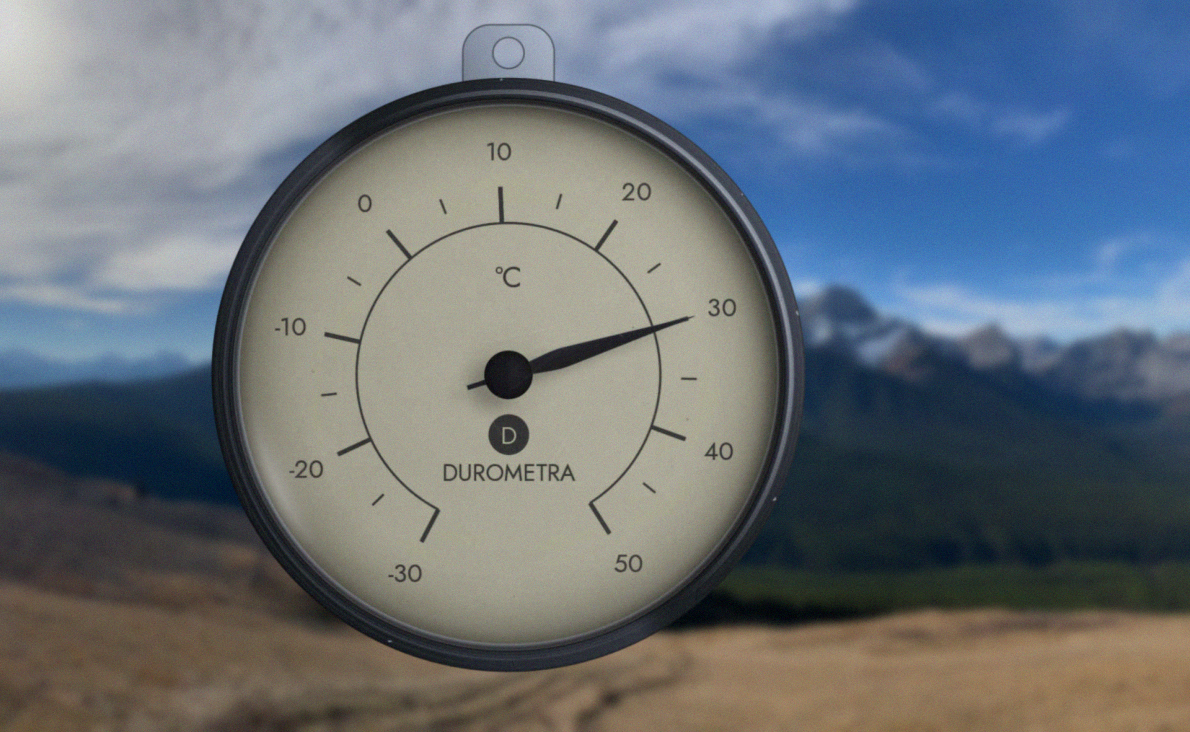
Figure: value=30 unit=°C
